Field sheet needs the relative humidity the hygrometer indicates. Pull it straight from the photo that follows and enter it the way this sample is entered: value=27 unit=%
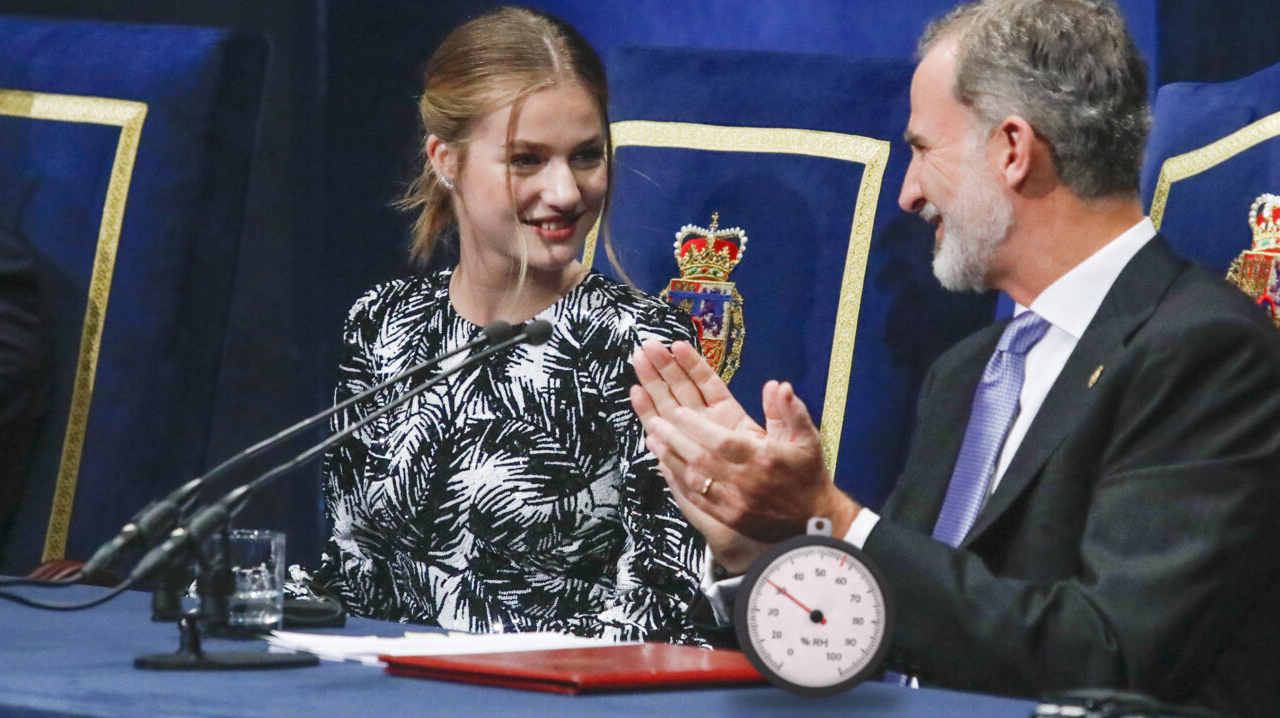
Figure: value=30 unit=%
